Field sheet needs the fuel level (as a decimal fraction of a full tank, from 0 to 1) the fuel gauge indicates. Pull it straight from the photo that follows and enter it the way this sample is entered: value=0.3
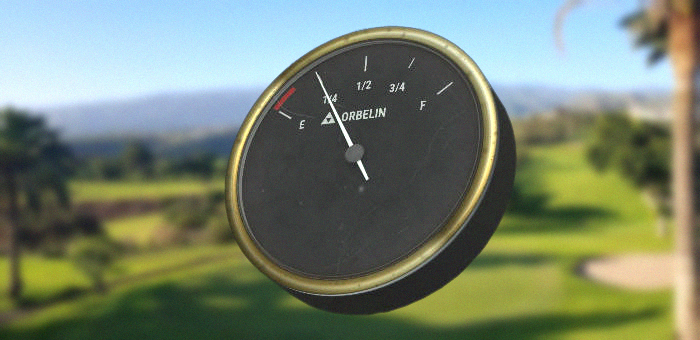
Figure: value=0.25
